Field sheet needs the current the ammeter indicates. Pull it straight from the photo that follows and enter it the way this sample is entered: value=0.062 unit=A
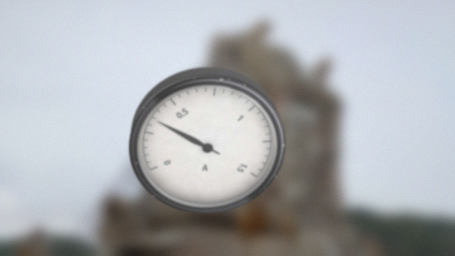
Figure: value=0.35 unit=A
